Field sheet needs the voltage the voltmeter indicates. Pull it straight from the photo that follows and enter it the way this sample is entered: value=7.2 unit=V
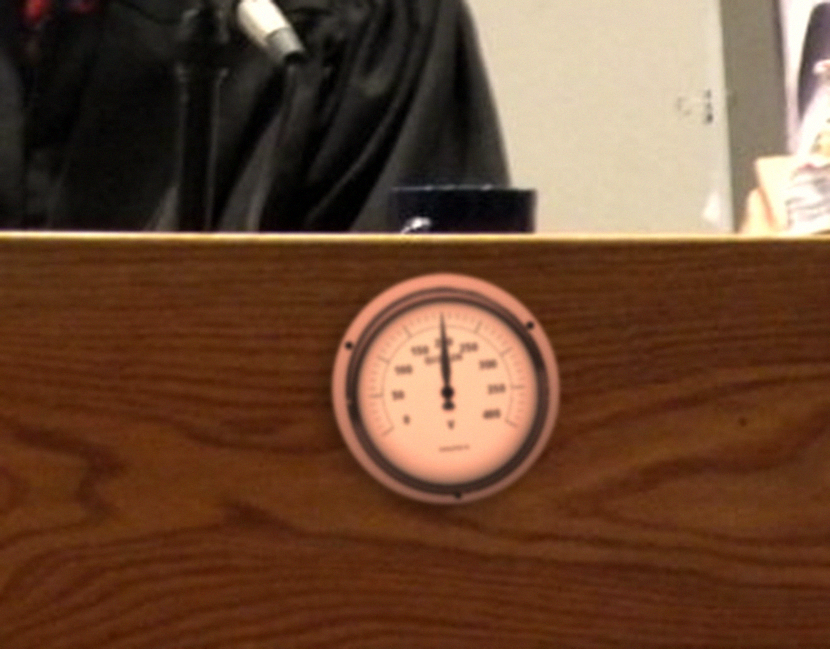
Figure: value=200 unit=V
